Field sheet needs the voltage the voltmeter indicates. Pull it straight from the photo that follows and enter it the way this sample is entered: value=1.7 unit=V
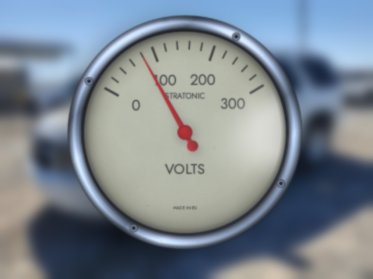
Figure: value=80 unit=V
